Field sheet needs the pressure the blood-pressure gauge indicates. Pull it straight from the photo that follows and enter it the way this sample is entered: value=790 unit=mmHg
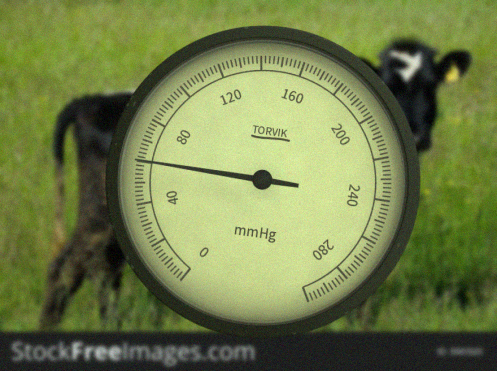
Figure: value=60 unit=mmHg
